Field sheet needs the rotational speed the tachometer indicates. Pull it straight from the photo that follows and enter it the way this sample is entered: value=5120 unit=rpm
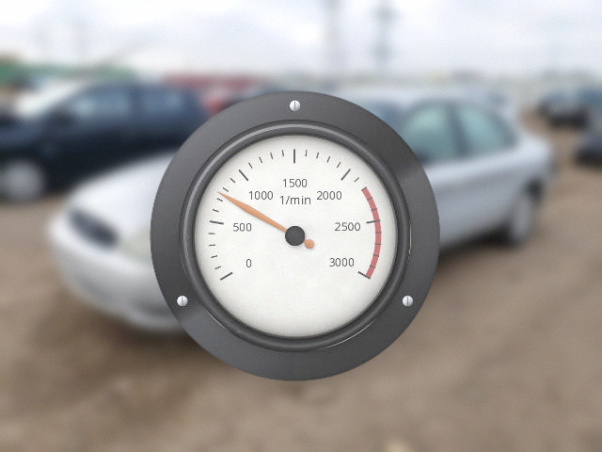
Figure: value=750 unit=rpm
